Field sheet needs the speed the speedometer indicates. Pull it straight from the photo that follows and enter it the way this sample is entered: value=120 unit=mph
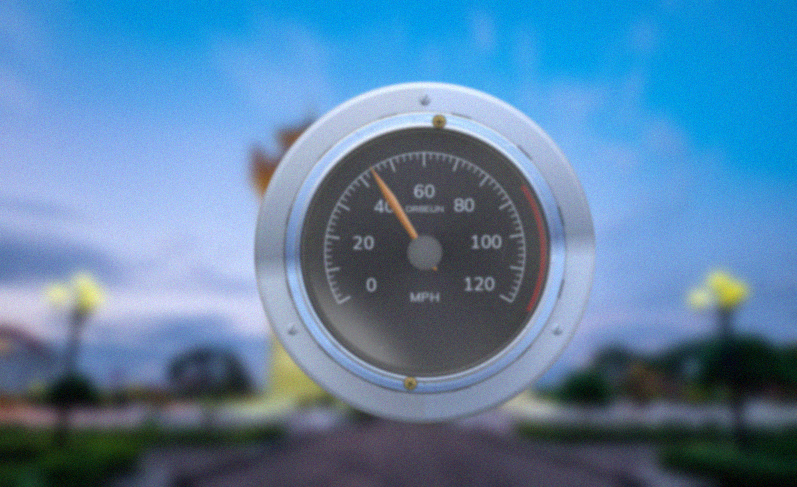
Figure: value=44 unit=mph
